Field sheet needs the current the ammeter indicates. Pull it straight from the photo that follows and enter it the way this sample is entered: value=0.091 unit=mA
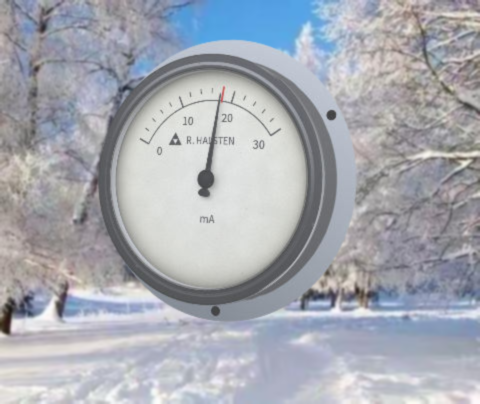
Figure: value=18 unit=mA
